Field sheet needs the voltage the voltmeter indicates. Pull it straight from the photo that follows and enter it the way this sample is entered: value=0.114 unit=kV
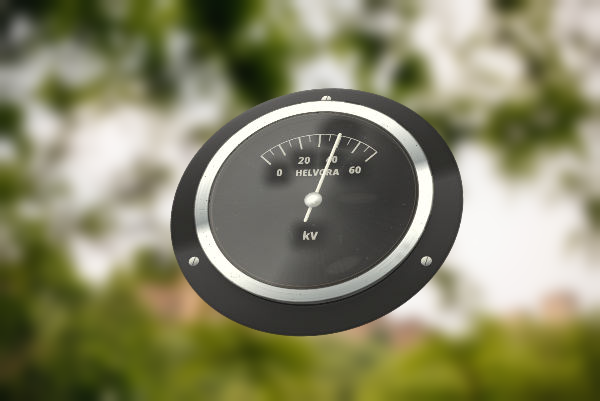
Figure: value=40 unit=kV
